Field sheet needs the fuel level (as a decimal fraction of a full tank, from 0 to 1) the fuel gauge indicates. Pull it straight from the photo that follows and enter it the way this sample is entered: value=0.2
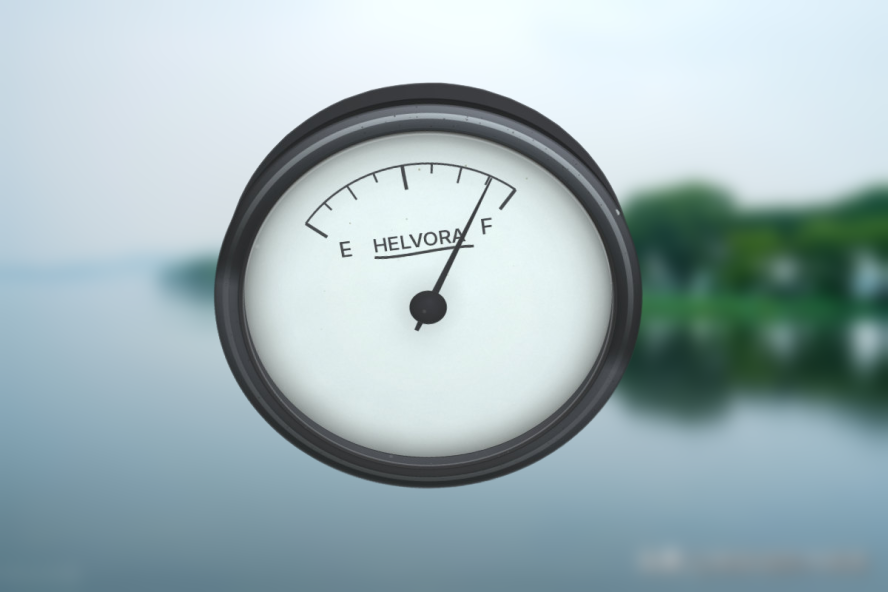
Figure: value=0.875
